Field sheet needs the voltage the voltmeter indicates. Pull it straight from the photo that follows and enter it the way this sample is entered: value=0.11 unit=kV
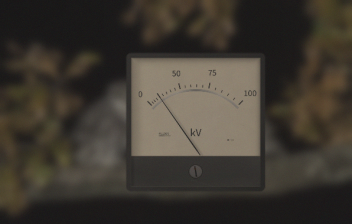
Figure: value=25 unit=kV
